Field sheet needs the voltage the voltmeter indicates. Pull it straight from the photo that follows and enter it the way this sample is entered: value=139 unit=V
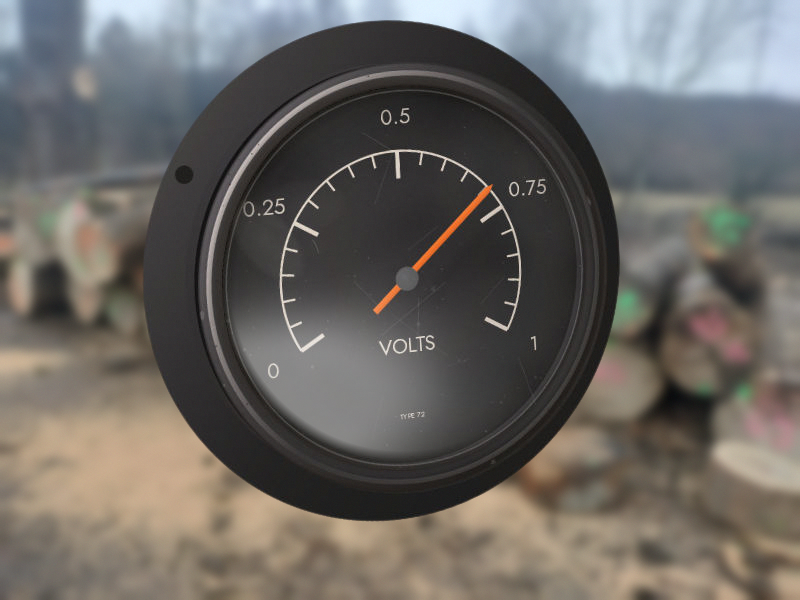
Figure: value=0.7 unit=V
